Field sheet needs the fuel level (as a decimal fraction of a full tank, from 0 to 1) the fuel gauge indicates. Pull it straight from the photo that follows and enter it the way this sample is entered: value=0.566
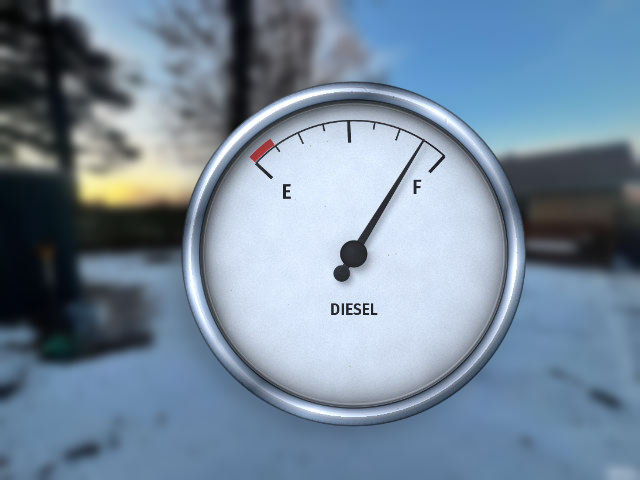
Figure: value=0.875
